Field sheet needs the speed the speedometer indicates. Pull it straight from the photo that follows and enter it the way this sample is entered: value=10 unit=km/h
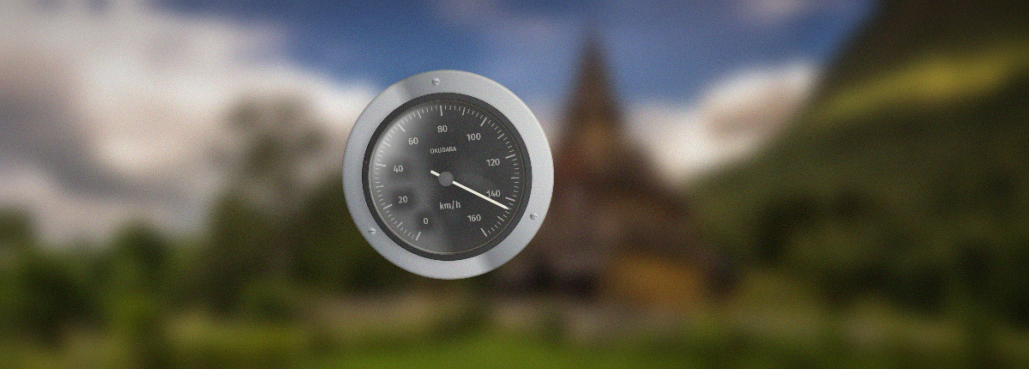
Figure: value=144 unit=km/h
